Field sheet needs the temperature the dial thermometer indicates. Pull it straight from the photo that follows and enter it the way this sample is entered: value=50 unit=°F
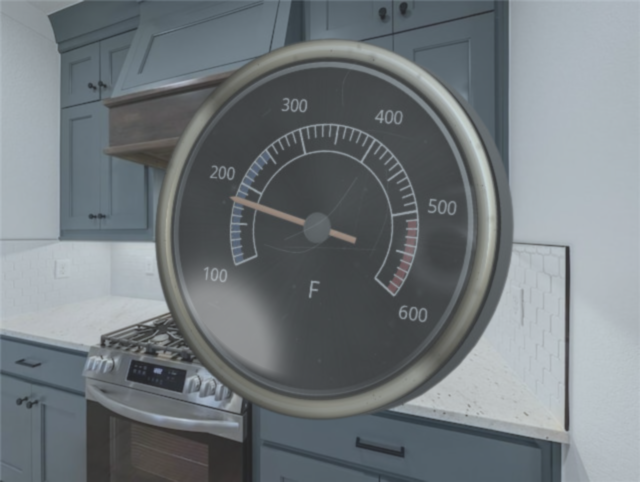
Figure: value=180 unit=°F
